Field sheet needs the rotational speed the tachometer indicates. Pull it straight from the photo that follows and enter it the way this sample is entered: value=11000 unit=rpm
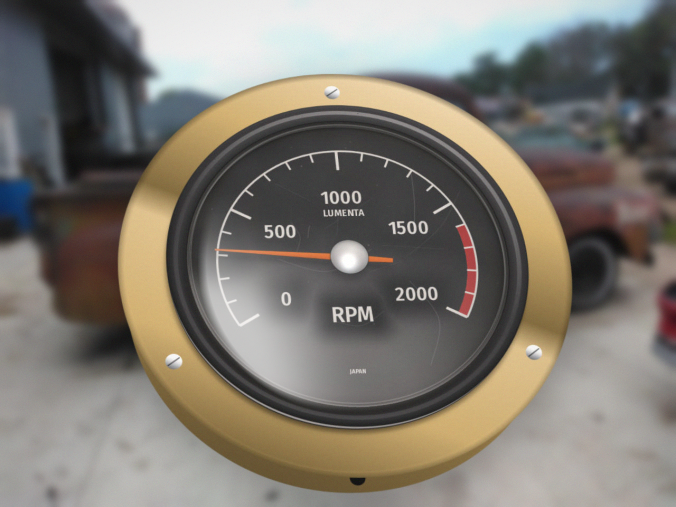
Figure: value=300 unit=rpm
